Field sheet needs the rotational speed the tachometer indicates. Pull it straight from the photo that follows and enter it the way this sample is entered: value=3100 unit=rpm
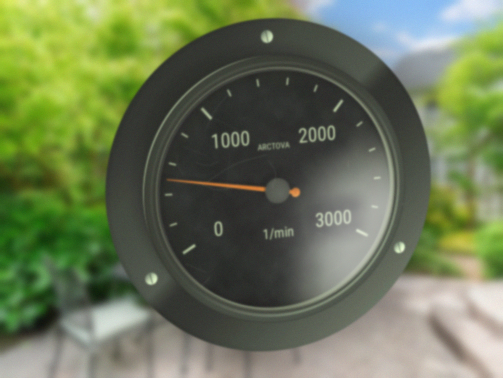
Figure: value=500 unit=rpm
